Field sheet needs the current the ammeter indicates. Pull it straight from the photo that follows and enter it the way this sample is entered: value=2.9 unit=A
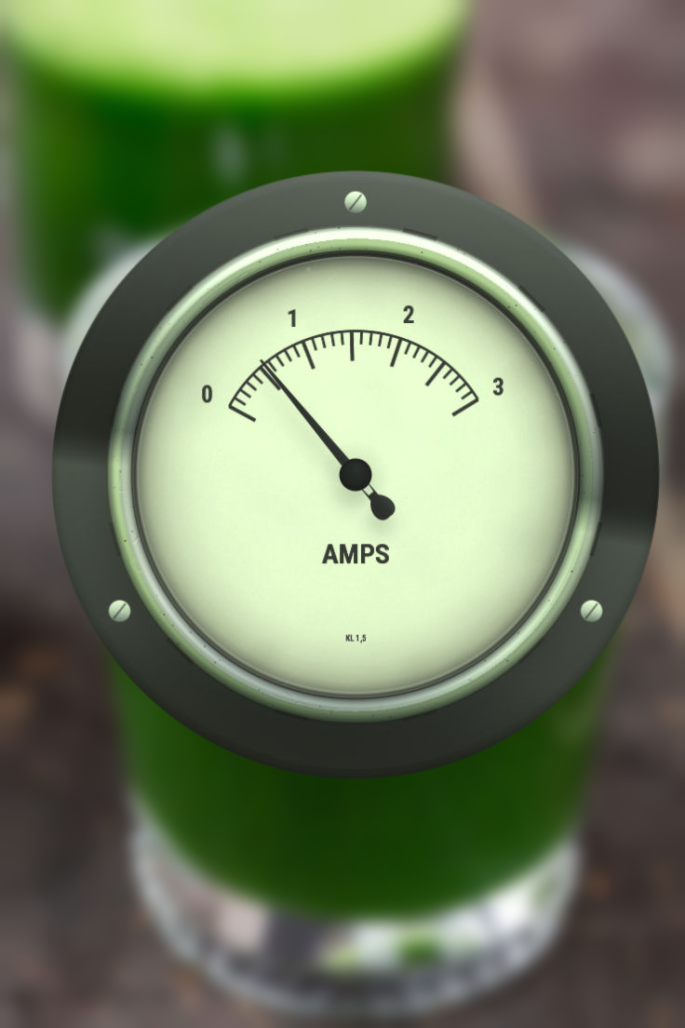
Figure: value=0.55 unit=A
